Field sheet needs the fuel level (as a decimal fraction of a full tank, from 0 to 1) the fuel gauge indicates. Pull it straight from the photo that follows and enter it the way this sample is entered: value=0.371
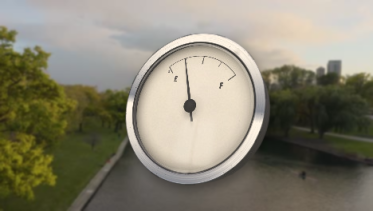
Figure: value=0.25
